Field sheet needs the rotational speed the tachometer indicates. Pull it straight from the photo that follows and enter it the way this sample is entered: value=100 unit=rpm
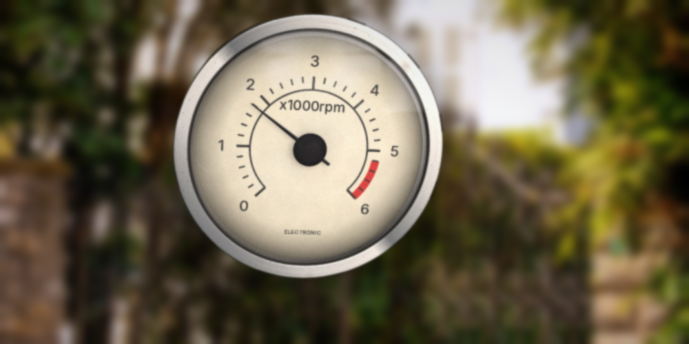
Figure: value=1800 unit=rpm
